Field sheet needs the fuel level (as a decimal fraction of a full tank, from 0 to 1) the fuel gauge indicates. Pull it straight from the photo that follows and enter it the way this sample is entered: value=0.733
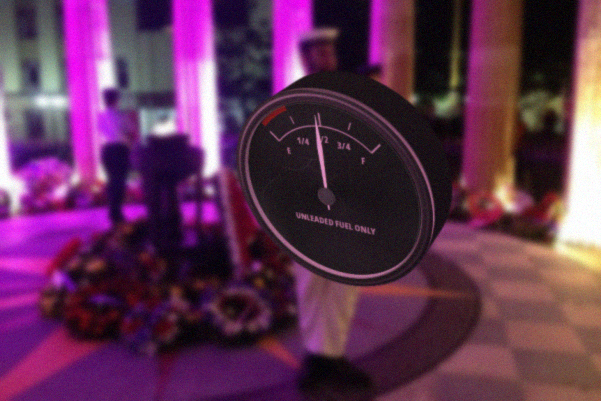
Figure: value=0.5
